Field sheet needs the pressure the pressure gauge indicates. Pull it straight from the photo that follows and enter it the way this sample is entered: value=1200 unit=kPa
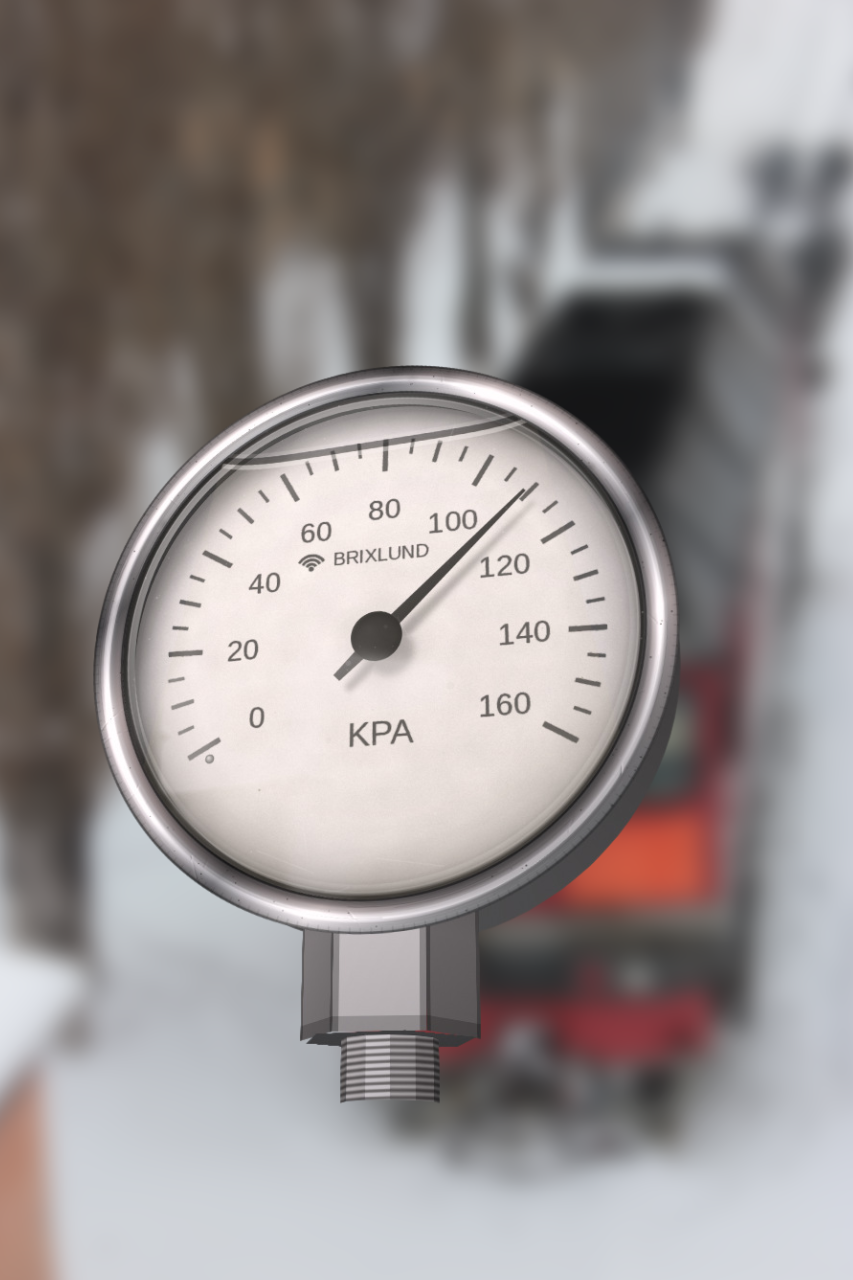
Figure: value=110 unit=kPa
